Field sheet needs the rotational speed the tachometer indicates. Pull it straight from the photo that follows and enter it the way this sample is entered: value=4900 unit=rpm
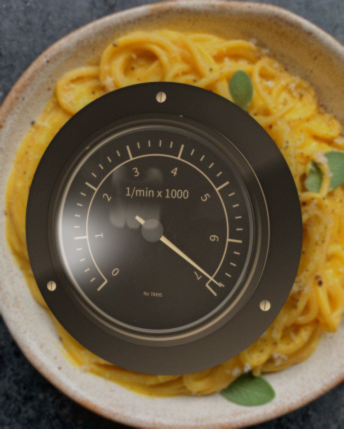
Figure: value=6800 unit=rpm
